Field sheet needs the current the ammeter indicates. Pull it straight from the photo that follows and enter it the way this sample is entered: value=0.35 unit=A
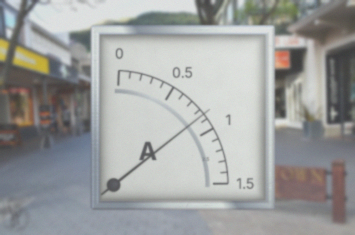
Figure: value=0.85 unit=A
